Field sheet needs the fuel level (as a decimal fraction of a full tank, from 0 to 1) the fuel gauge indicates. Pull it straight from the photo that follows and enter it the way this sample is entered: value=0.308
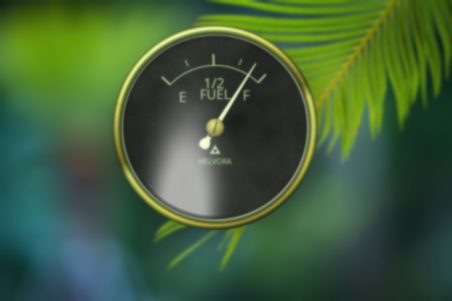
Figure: value=0.875
